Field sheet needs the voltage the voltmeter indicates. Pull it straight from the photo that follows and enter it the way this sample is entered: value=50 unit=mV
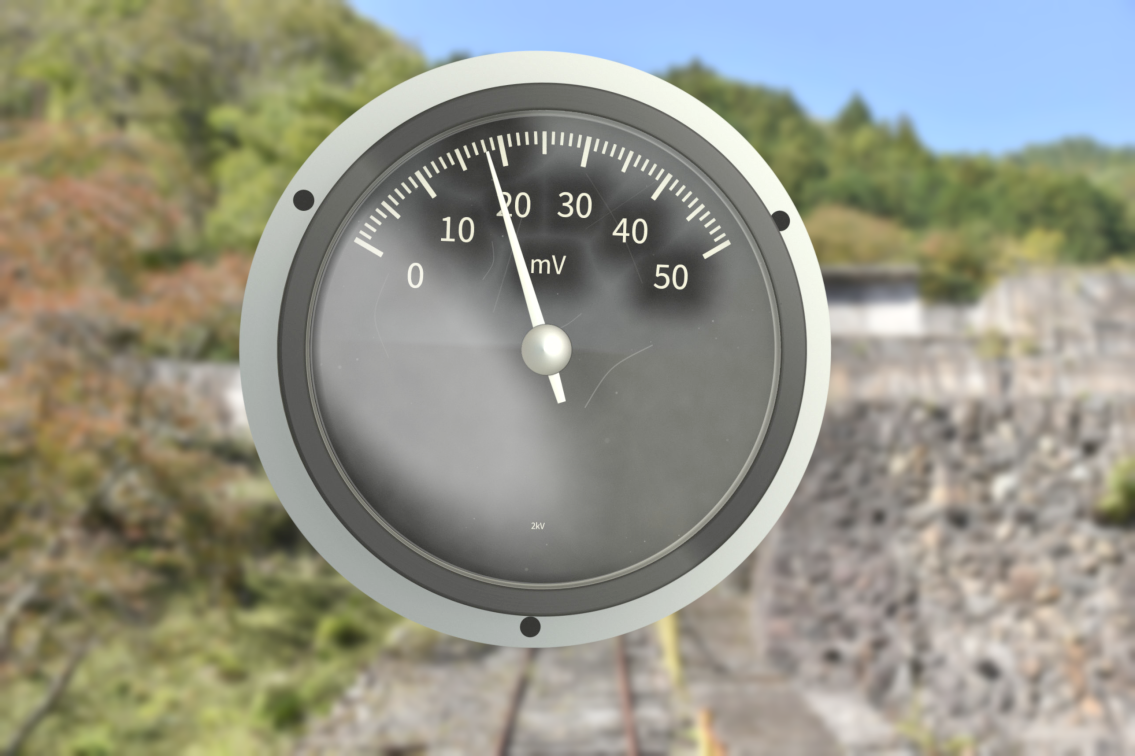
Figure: value=18 unit=mV
